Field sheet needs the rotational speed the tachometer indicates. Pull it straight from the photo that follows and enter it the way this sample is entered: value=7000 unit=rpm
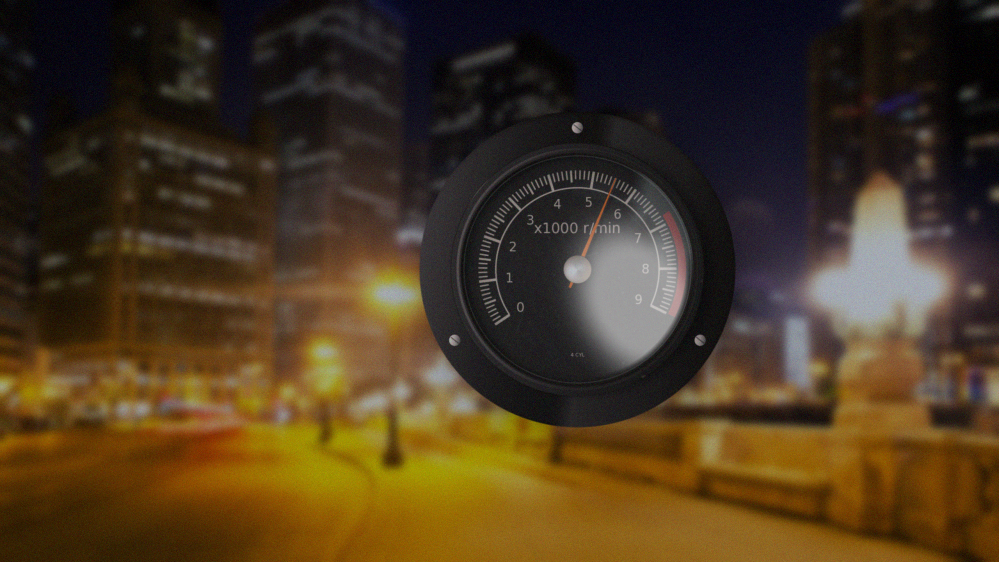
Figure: value=5500 unit=rpm
